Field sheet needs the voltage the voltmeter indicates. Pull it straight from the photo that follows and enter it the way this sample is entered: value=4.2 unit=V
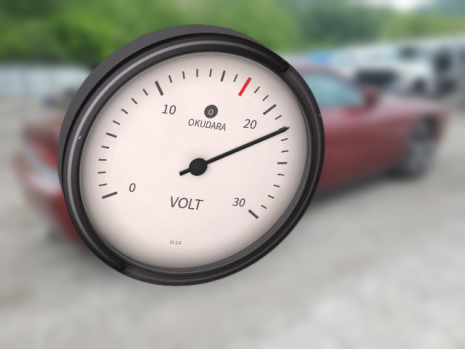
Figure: value=22 unit=V
